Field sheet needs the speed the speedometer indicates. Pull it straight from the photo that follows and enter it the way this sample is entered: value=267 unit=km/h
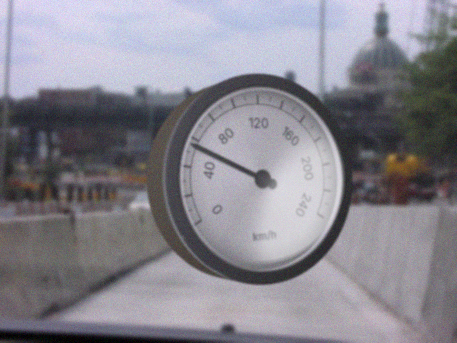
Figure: value=55 unit=km/h
